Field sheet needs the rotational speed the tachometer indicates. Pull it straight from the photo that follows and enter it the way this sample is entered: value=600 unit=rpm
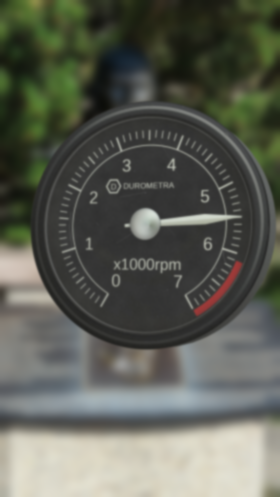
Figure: value=5500 unit=rpm
